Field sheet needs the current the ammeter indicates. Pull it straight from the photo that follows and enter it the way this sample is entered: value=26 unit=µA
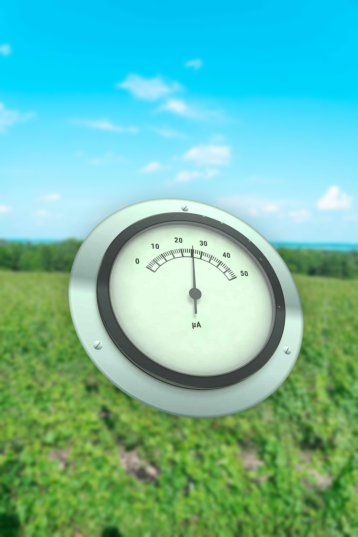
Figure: value=25 unit=µA
